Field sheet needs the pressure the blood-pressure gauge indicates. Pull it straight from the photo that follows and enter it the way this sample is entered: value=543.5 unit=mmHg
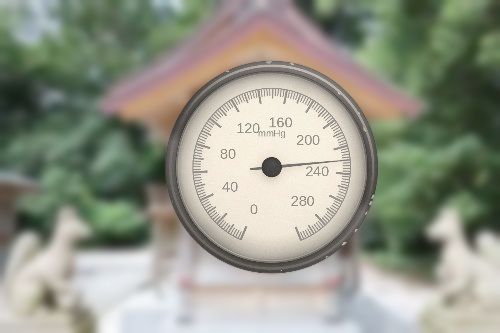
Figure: value=230 unit=mmHg
